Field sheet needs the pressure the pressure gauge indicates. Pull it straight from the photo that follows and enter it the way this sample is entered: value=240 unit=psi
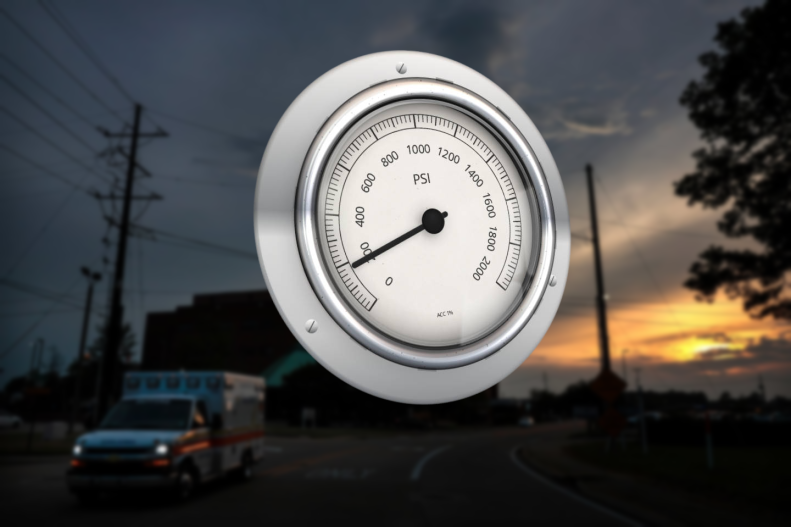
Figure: value=180 unit=psi
